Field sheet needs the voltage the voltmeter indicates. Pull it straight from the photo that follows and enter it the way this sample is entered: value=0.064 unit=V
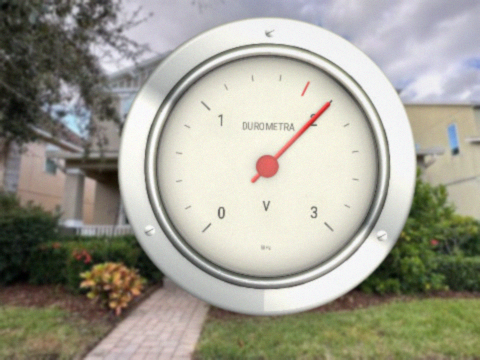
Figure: value=2 unit=V
